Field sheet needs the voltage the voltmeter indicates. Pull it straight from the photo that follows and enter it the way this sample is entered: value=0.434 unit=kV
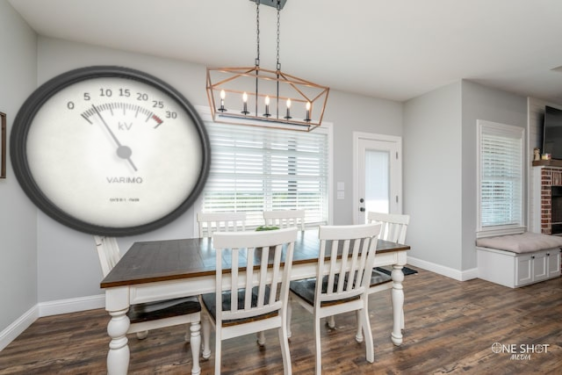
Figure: value=5 unit=kV
